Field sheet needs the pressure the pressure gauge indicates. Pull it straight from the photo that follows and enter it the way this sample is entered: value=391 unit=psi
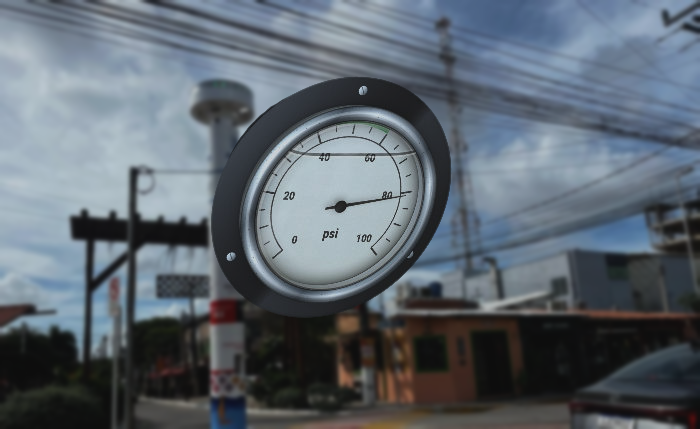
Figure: value=80 unit=psi
